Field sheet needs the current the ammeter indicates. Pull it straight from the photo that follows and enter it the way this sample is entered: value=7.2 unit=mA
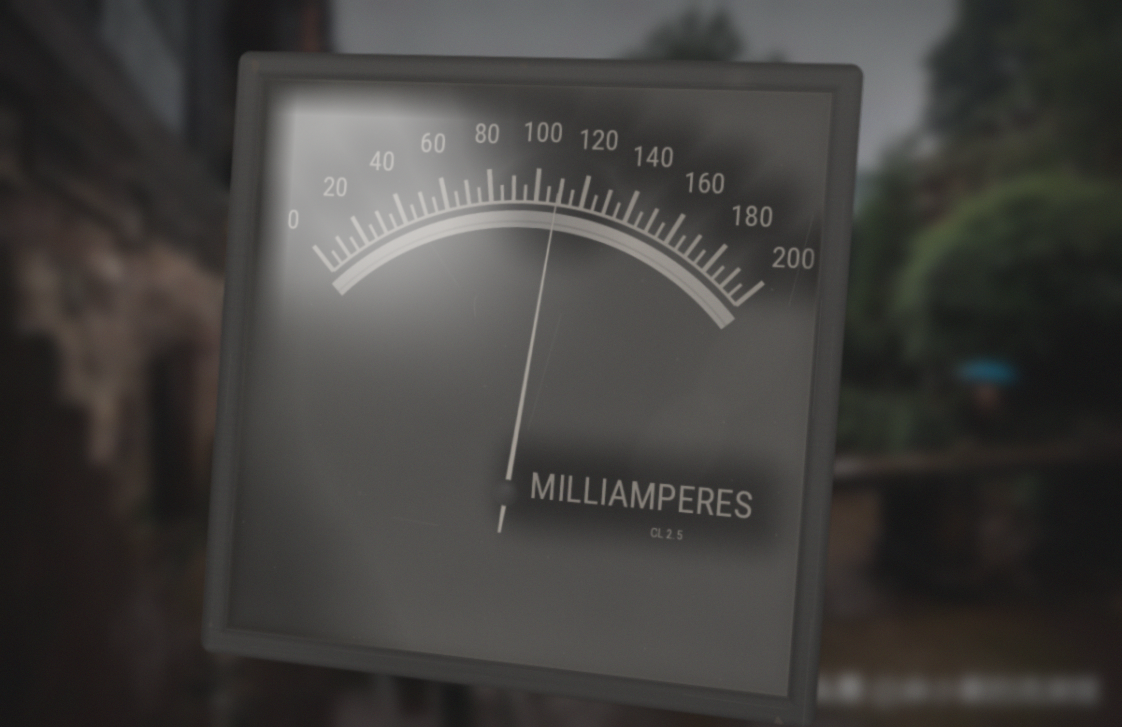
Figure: value=110 unit=mA
